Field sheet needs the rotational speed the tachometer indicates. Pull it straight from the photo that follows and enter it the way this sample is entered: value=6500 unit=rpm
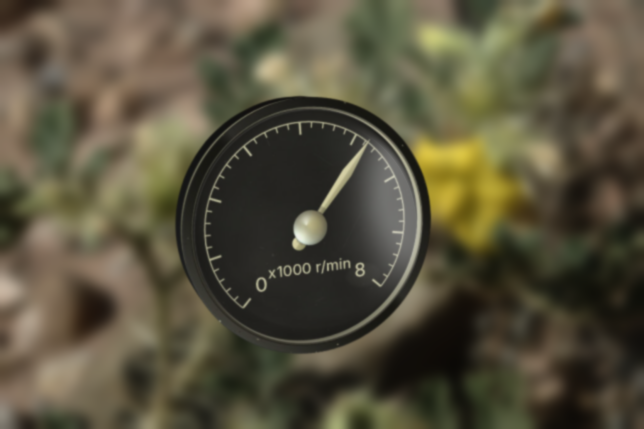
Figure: value=5200 unit=rpm
